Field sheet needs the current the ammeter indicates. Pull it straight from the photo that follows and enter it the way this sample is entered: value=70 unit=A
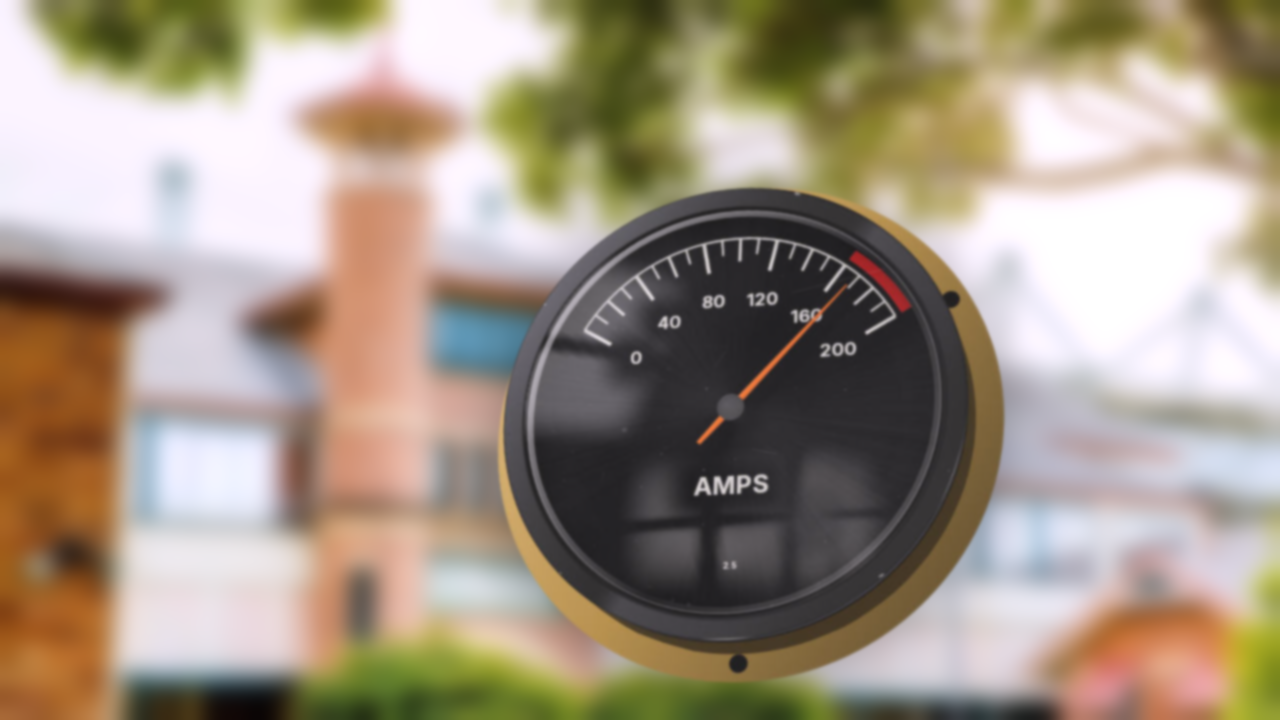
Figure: value=170 unit=A
